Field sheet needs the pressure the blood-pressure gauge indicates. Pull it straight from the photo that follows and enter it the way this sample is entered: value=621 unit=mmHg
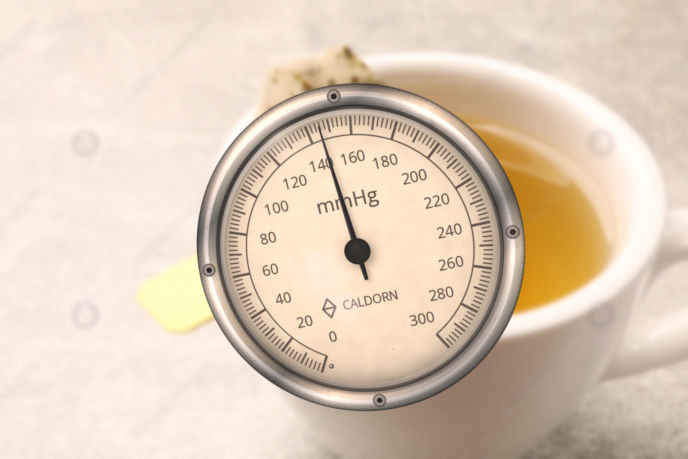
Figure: value=146 unit=mmHg
